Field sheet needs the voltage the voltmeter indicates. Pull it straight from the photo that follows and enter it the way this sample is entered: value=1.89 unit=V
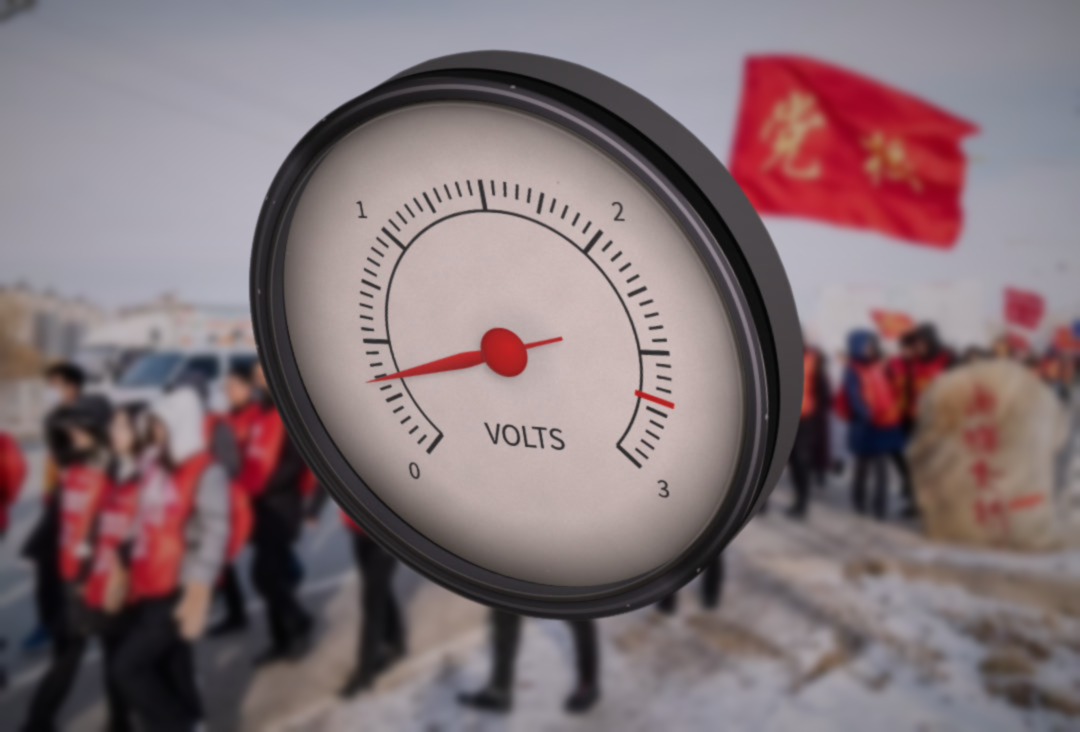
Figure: value=0.35 unit=V
